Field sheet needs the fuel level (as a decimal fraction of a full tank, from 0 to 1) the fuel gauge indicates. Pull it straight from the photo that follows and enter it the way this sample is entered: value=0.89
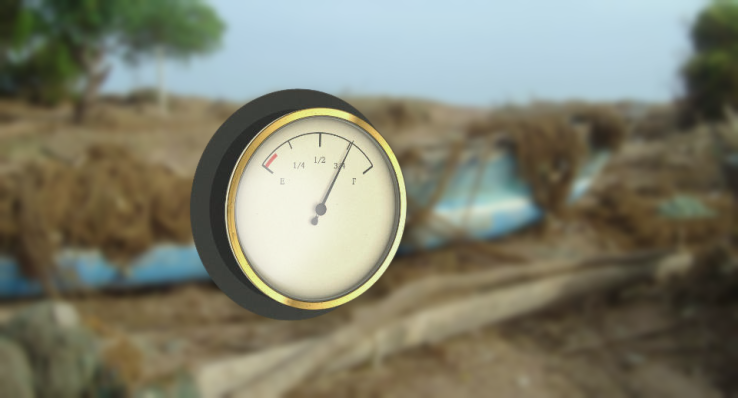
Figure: value=0.75
